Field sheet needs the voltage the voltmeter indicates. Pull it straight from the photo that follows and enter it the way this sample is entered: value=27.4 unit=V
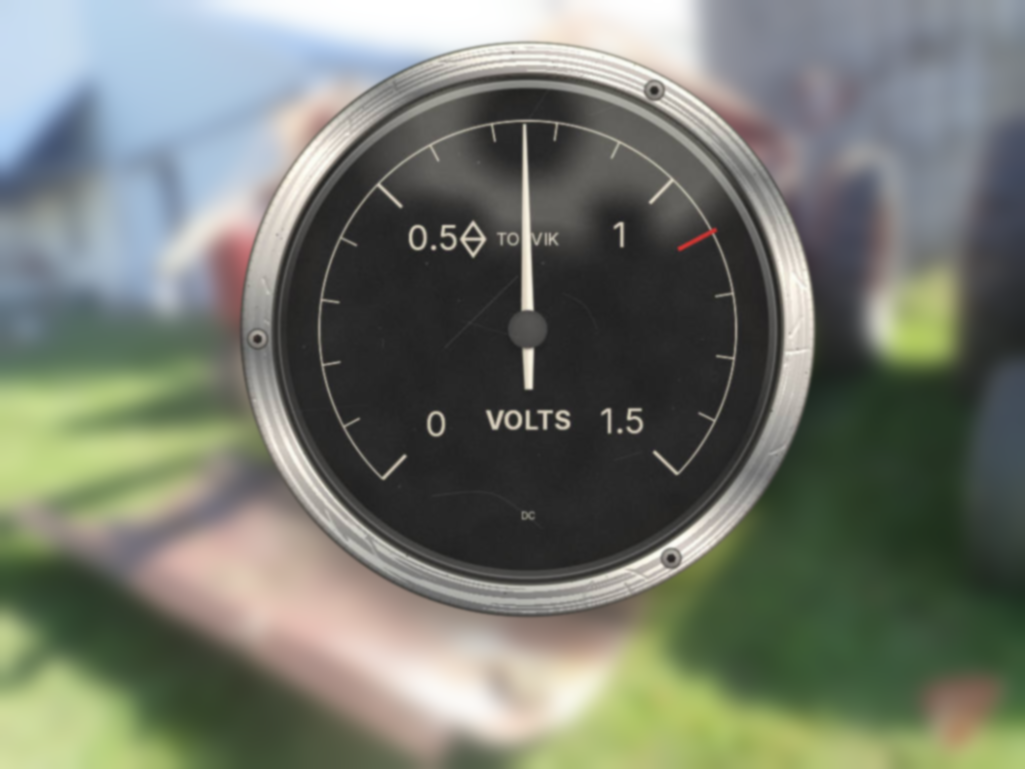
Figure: value=0.75 unit=V
